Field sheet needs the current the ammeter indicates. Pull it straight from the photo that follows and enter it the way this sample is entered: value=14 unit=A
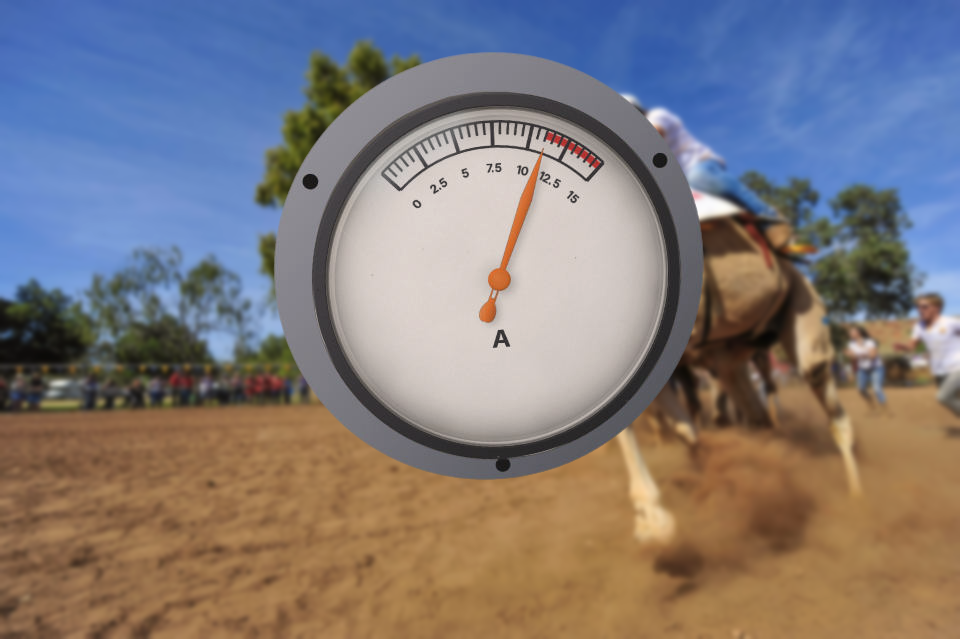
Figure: value=11 unit=A
